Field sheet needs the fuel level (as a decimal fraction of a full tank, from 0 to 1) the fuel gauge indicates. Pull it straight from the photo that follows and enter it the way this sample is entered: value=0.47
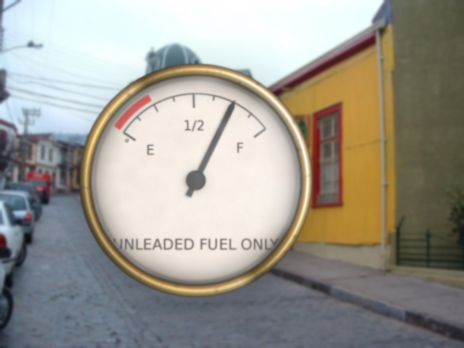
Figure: value=0.75
